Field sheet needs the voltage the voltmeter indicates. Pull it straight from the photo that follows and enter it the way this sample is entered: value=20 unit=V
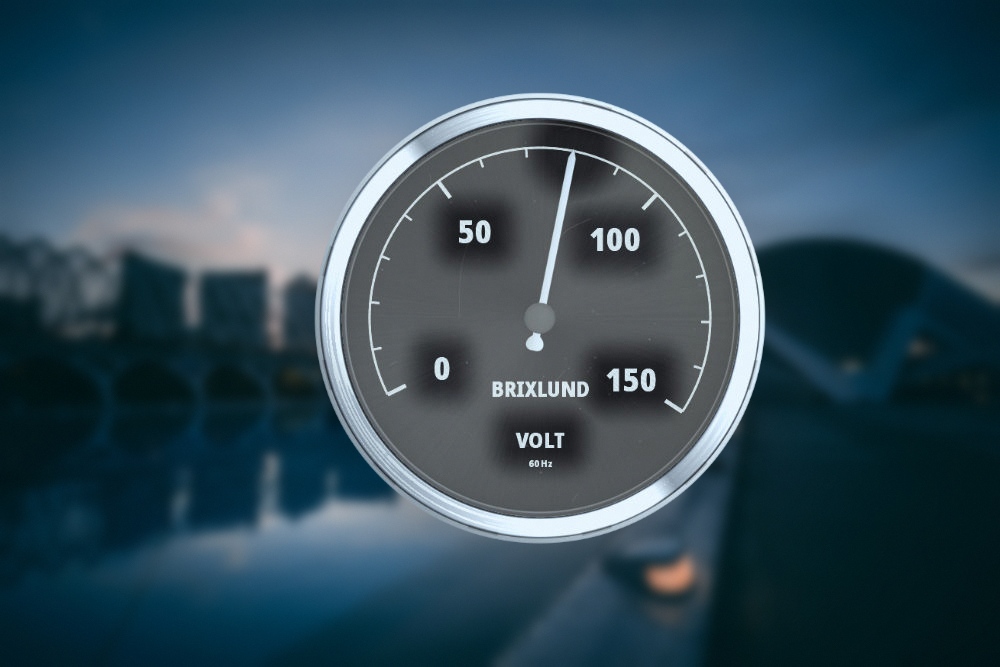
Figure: value=80 unit=V
